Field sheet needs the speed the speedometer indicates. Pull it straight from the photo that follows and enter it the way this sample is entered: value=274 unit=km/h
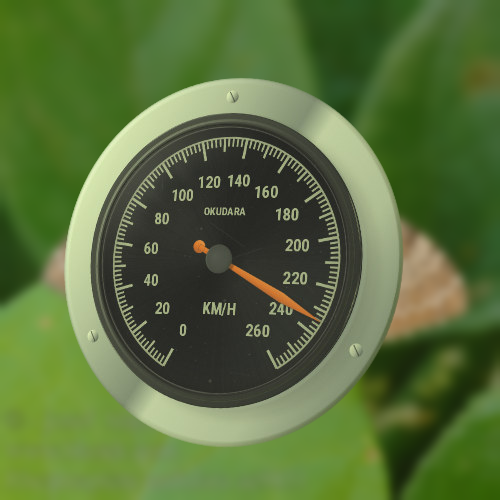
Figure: value=234 unit=km/h
